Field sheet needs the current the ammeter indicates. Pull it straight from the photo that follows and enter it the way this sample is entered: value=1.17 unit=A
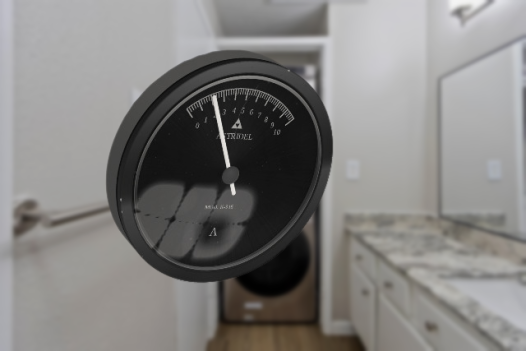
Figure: value=2 unit=A
